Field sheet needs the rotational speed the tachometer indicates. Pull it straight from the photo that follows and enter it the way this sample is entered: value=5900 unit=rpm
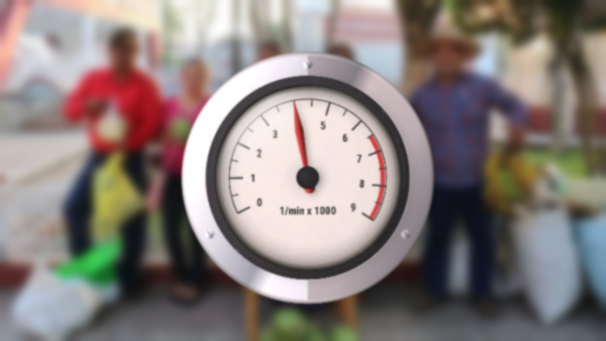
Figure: value=4000 unit=rpm
